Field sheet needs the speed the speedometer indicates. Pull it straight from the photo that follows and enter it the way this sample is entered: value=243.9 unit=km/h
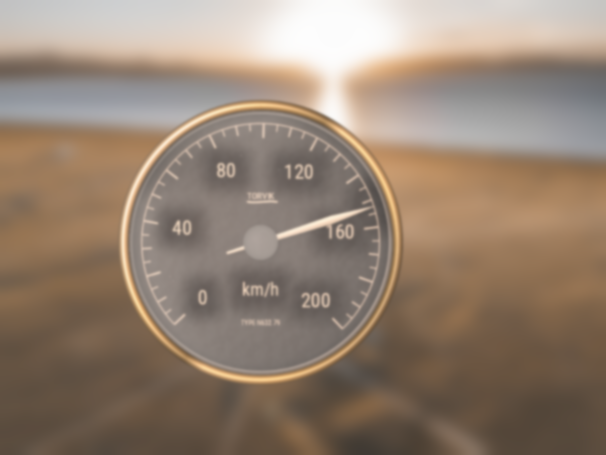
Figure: value=152.5 unit=km/h
